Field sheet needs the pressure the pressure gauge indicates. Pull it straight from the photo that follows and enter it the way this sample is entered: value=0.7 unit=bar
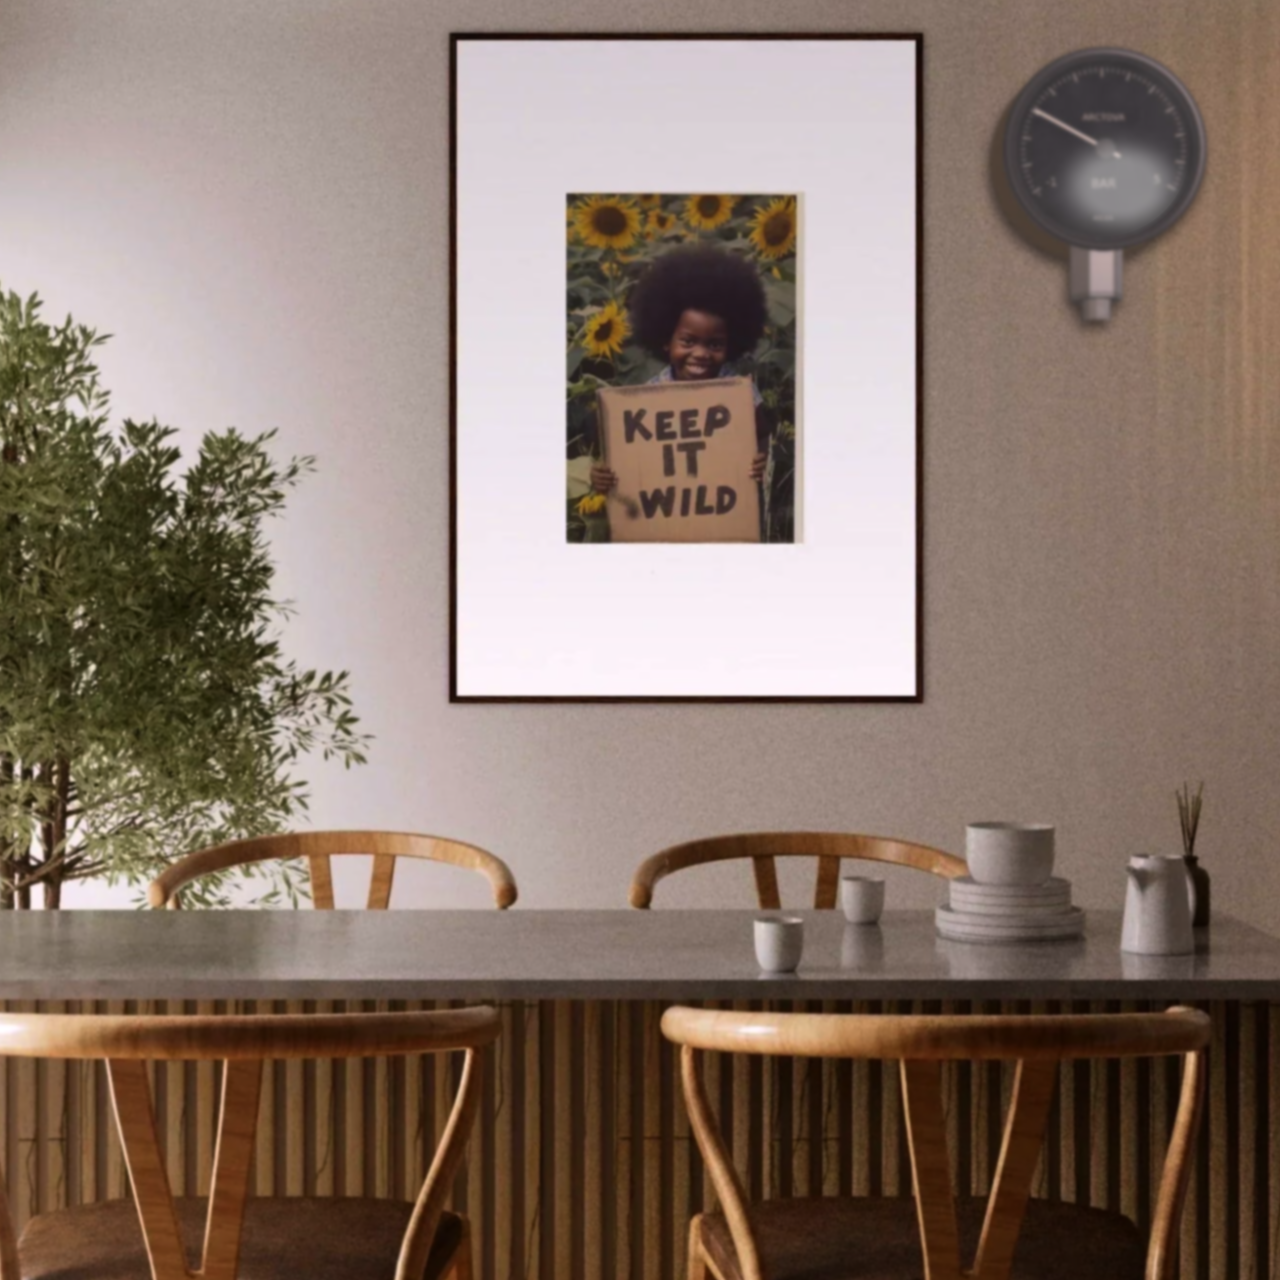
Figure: value=0.5 unit=bar
